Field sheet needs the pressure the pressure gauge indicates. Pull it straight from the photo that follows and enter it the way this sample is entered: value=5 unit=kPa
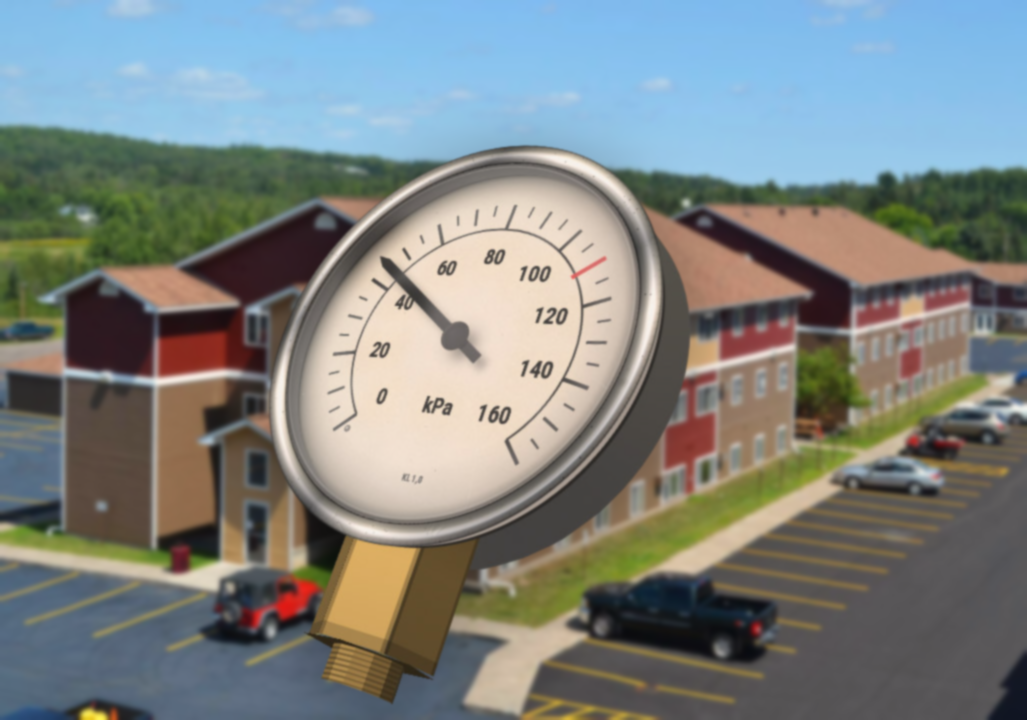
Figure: value=45 unit=kPa
